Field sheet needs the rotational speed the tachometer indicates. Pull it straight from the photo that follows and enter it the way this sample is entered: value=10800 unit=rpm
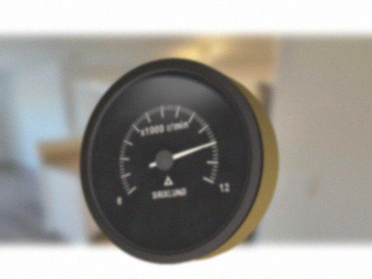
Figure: value=10000 unit=rpm
